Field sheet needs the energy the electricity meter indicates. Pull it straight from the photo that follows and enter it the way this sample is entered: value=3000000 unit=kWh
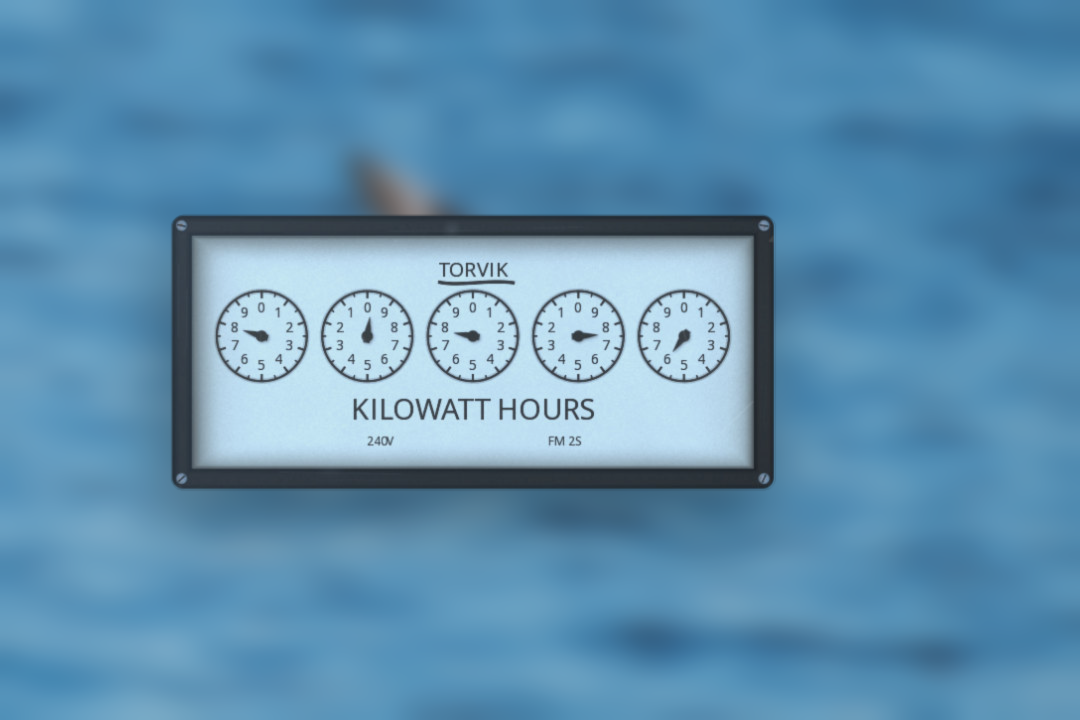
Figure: value=79776 unit=kWh
